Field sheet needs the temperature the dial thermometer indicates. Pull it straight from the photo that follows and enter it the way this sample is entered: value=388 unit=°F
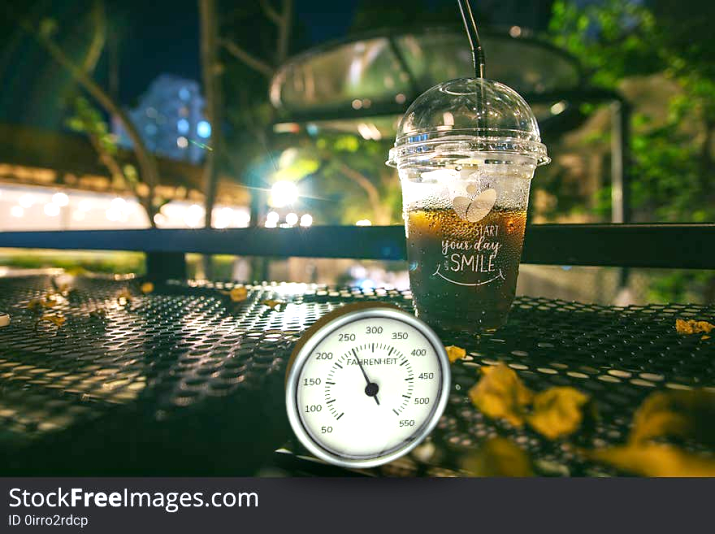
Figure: value=250 unit=°F
